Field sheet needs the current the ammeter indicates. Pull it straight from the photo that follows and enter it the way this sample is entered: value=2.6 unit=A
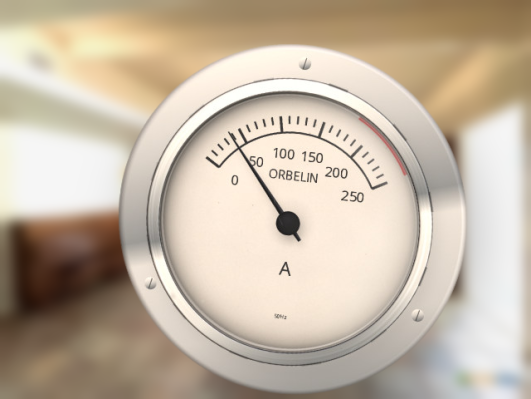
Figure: value=40 unit=A
